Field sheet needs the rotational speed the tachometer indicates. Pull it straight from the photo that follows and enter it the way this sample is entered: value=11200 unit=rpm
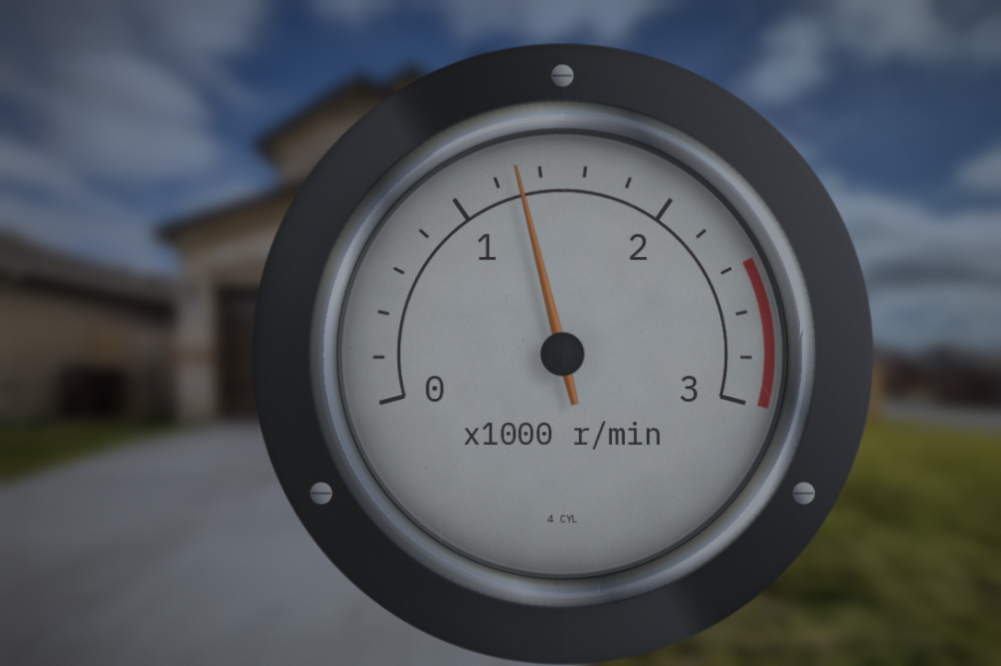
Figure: value=1300 unit=rpm
